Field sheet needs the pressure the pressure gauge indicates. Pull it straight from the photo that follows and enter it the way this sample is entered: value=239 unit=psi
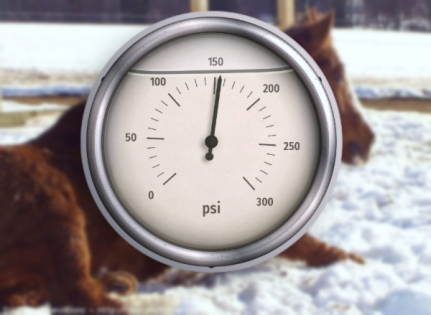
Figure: value=155 unit=psi
